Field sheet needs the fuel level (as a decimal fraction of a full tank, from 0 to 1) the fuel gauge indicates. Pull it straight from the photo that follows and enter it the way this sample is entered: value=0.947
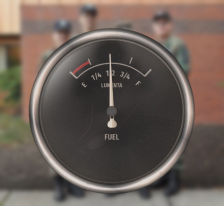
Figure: value=0.5
